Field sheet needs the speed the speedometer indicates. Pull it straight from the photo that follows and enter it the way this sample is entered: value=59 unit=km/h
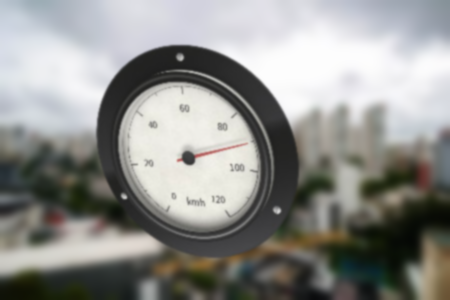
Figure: value=90 unit=km/h
